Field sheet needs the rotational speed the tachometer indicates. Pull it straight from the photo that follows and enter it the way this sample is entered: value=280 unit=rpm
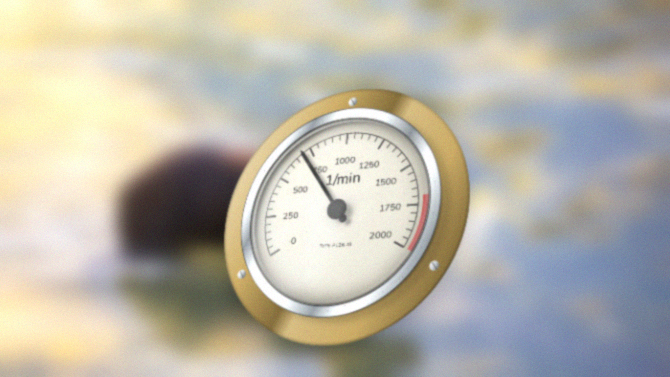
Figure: value=700 unit=rpm
